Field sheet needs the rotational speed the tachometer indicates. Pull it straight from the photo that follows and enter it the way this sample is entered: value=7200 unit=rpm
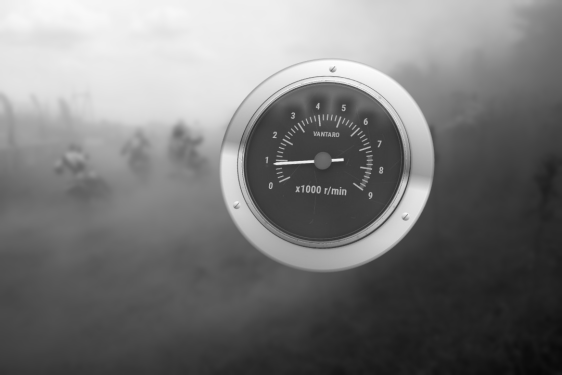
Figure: value=800 unit=rpm
